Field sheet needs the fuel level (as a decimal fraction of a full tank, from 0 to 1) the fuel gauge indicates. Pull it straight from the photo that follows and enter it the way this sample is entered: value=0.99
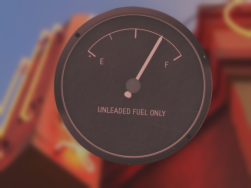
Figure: value=0.75
